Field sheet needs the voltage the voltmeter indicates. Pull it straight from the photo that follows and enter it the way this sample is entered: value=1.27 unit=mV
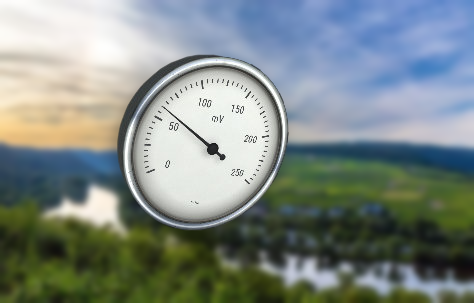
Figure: value=60 unit=mV
